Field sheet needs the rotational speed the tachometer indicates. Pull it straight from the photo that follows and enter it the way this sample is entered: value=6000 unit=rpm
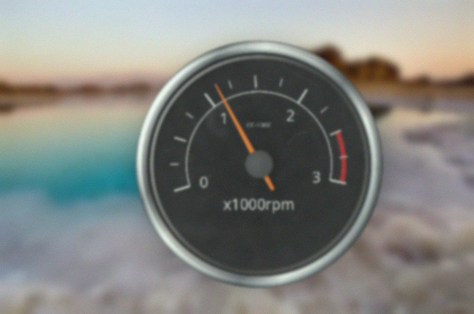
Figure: value=1125 unit=rpm
